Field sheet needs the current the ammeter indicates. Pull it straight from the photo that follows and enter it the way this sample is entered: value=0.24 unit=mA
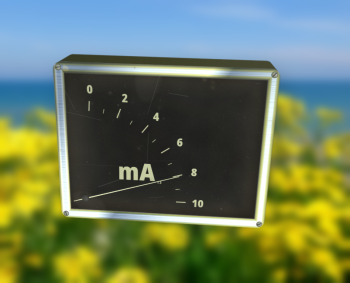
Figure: value=8 unit=mA
